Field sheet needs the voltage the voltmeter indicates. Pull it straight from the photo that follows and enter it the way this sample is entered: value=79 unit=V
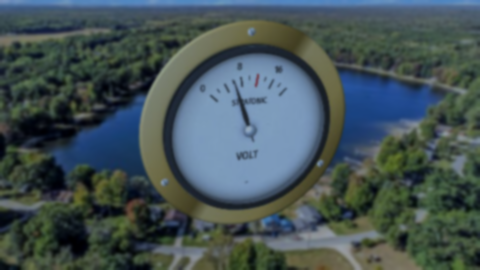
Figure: value=6 unit=V
